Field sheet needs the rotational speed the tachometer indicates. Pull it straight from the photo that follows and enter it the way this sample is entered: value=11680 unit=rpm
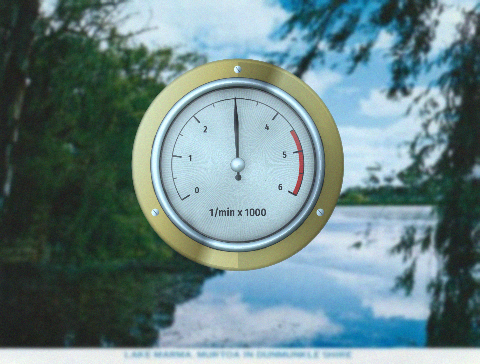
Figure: value=3000 unit=rpm
